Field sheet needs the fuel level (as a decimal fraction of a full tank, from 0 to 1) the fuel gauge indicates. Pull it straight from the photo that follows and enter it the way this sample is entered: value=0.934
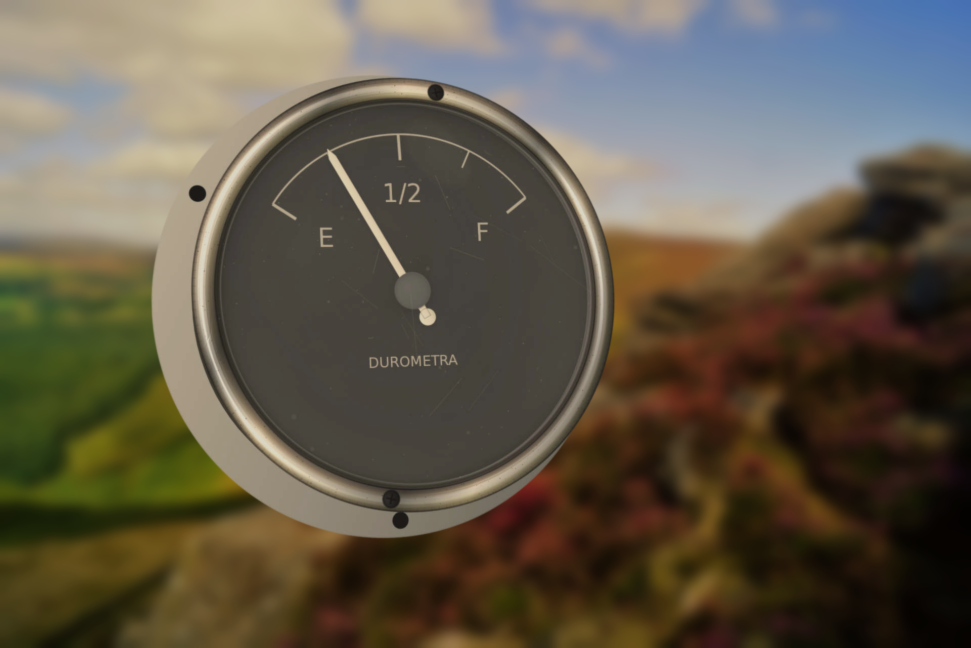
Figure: value=0.25
